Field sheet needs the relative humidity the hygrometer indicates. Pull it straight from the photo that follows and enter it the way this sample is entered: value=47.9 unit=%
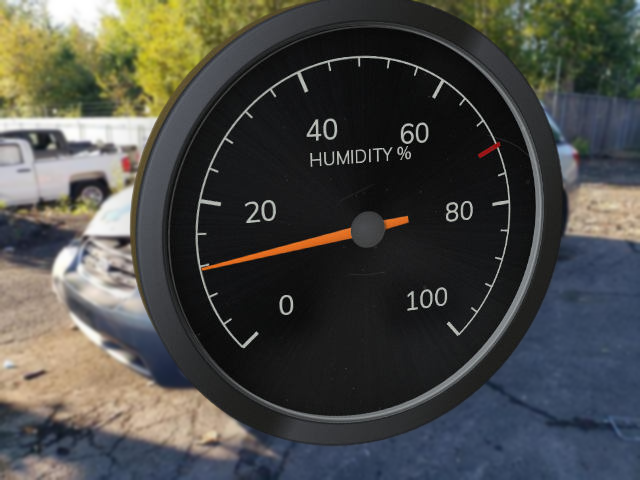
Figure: value=12 unit=%
